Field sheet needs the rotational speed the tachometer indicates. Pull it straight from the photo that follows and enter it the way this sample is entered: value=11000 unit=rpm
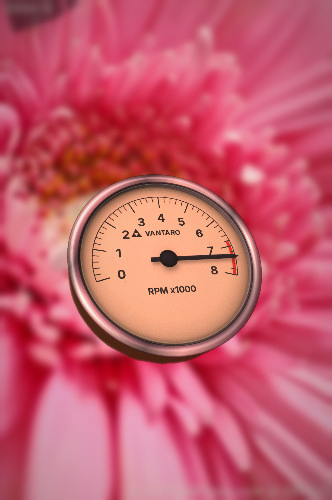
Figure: value=7400 unit=rpm
